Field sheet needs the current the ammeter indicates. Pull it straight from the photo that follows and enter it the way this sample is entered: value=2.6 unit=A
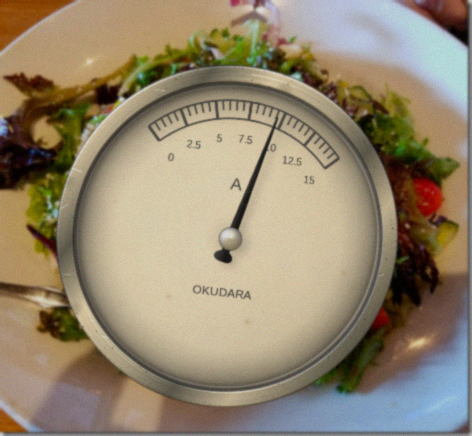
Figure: value=9.5 unit=A
